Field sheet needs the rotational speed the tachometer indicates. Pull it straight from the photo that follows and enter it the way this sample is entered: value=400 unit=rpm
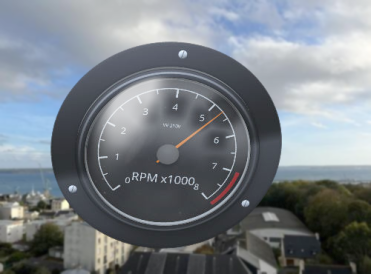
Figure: value=5250 unit=rpm
